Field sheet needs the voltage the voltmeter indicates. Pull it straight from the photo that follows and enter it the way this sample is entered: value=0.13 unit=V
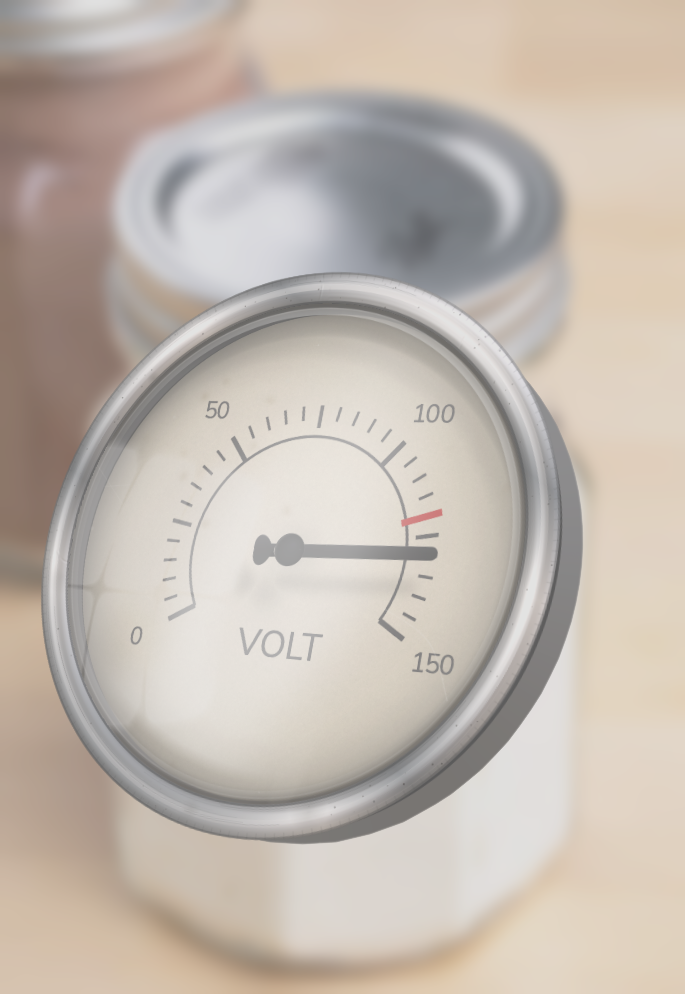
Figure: value=130 unit=V
